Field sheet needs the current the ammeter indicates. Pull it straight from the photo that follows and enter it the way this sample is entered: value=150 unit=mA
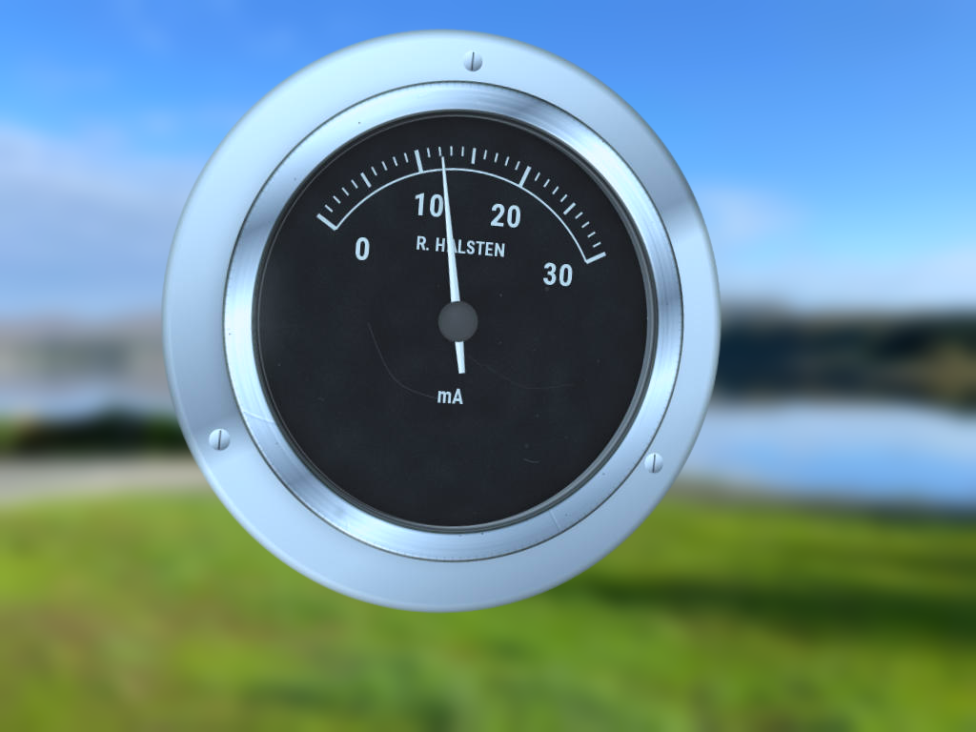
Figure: value=12 unit=mA
